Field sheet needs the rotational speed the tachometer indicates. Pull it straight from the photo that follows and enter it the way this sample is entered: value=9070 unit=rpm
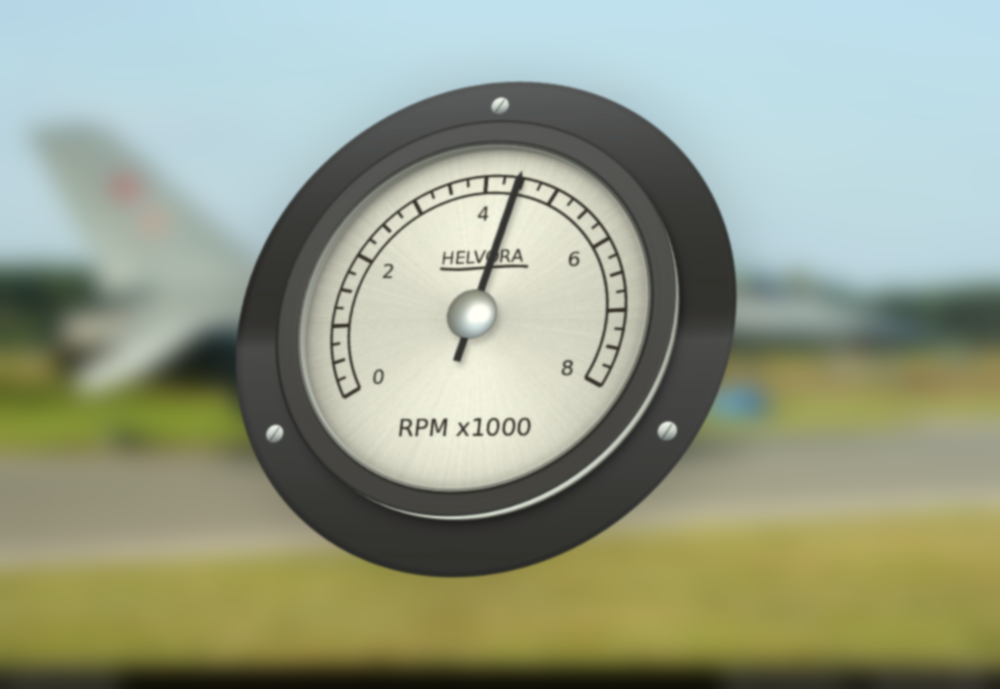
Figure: value=4500 unit=rpm
